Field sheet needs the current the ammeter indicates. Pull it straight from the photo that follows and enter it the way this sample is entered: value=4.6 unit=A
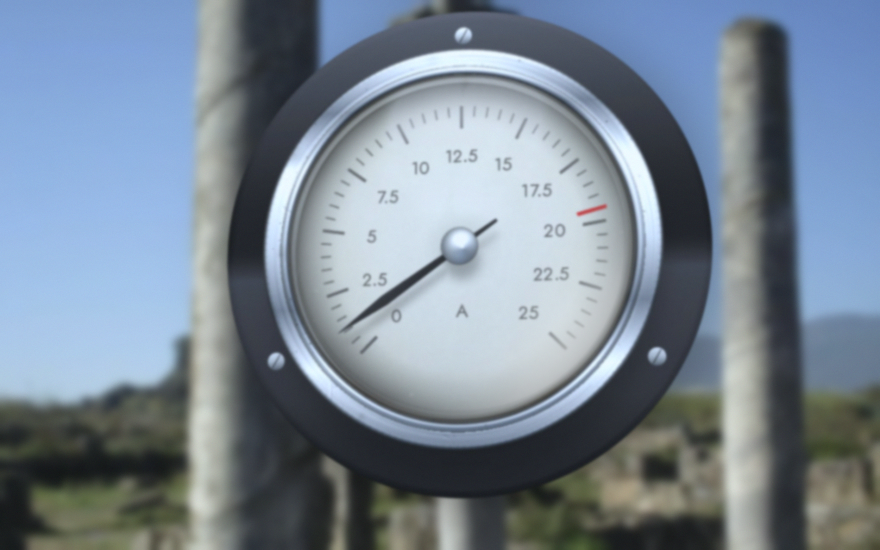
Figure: value=1 unit=A
